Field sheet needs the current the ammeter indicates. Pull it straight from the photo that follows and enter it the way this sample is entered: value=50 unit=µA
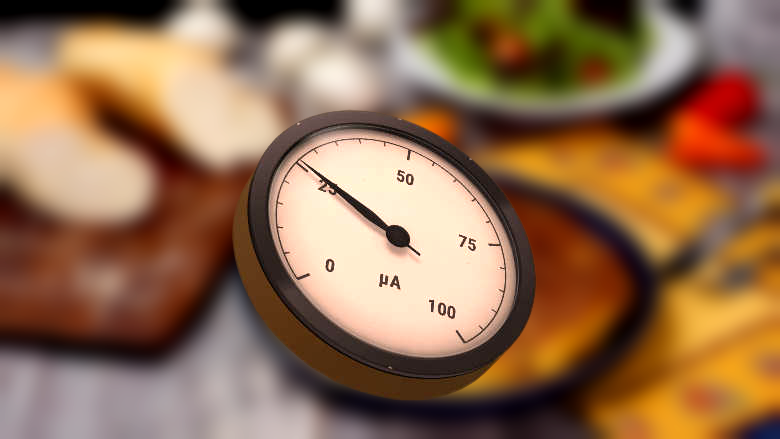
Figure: value=25 unit=µA
